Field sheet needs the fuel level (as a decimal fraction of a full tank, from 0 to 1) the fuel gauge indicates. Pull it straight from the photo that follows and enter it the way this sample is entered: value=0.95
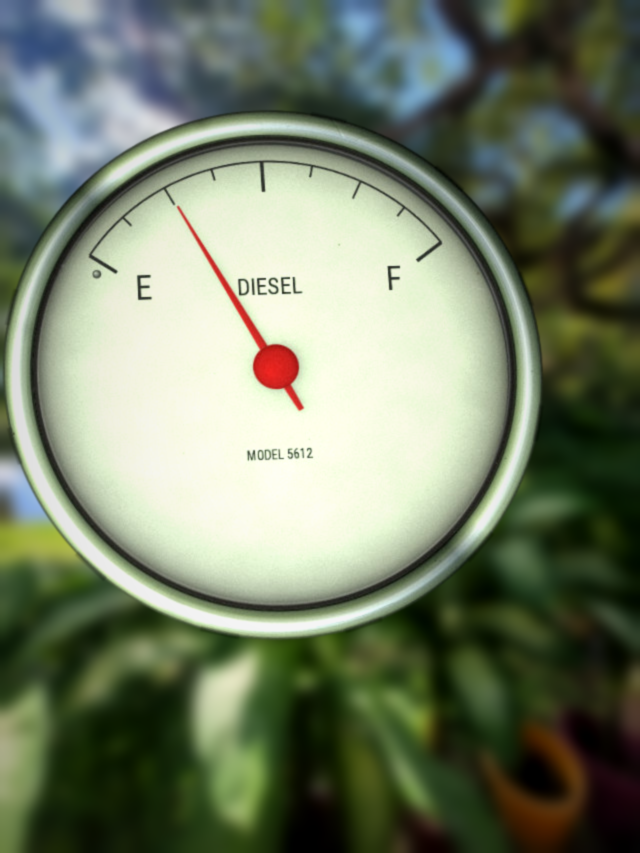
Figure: value=0.25
